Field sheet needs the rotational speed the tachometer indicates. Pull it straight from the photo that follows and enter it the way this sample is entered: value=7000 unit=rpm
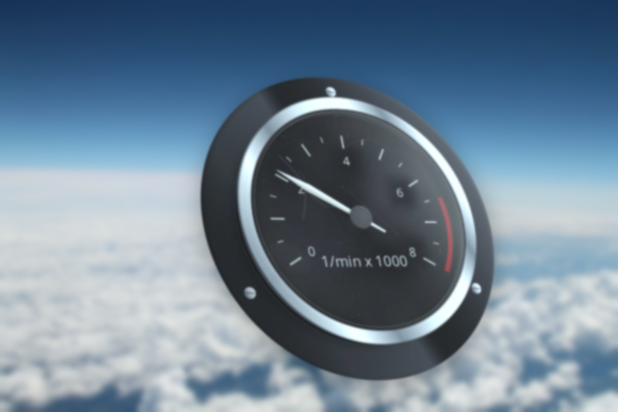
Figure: value=2000 unit=rpm
